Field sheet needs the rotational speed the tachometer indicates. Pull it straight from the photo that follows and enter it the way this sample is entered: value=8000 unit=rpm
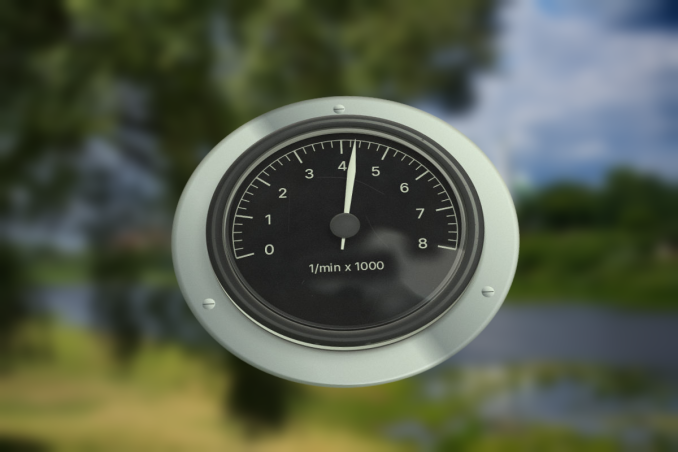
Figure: value=4300 unit=rpm
